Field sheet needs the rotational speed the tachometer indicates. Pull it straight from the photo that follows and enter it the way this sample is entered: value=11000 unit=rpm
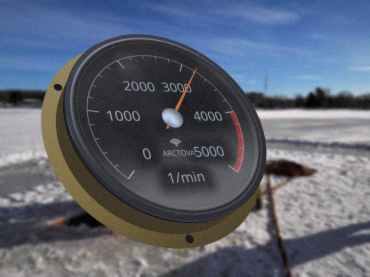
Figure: value=3200 unit=rpm
